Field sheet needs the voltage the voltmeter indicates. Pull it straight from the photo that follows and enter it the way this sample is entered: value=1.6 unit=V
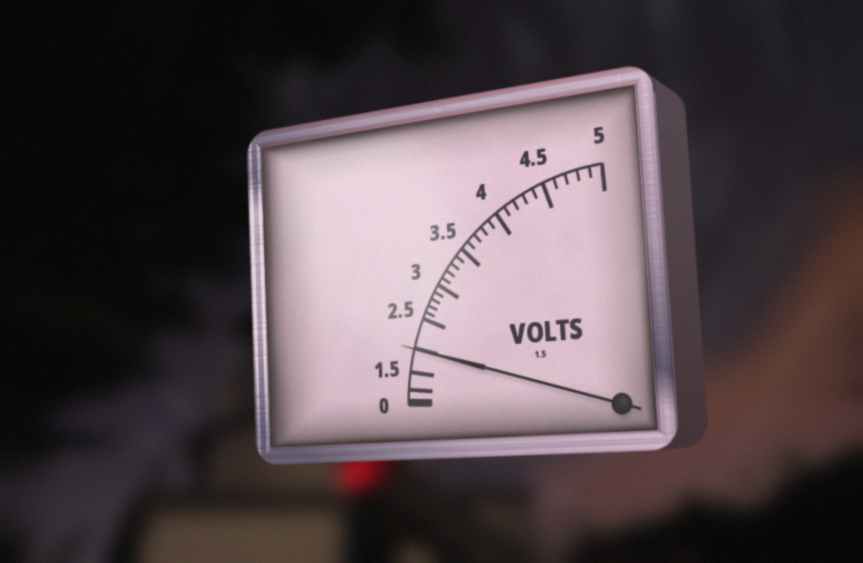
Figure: value=2 unit=V
